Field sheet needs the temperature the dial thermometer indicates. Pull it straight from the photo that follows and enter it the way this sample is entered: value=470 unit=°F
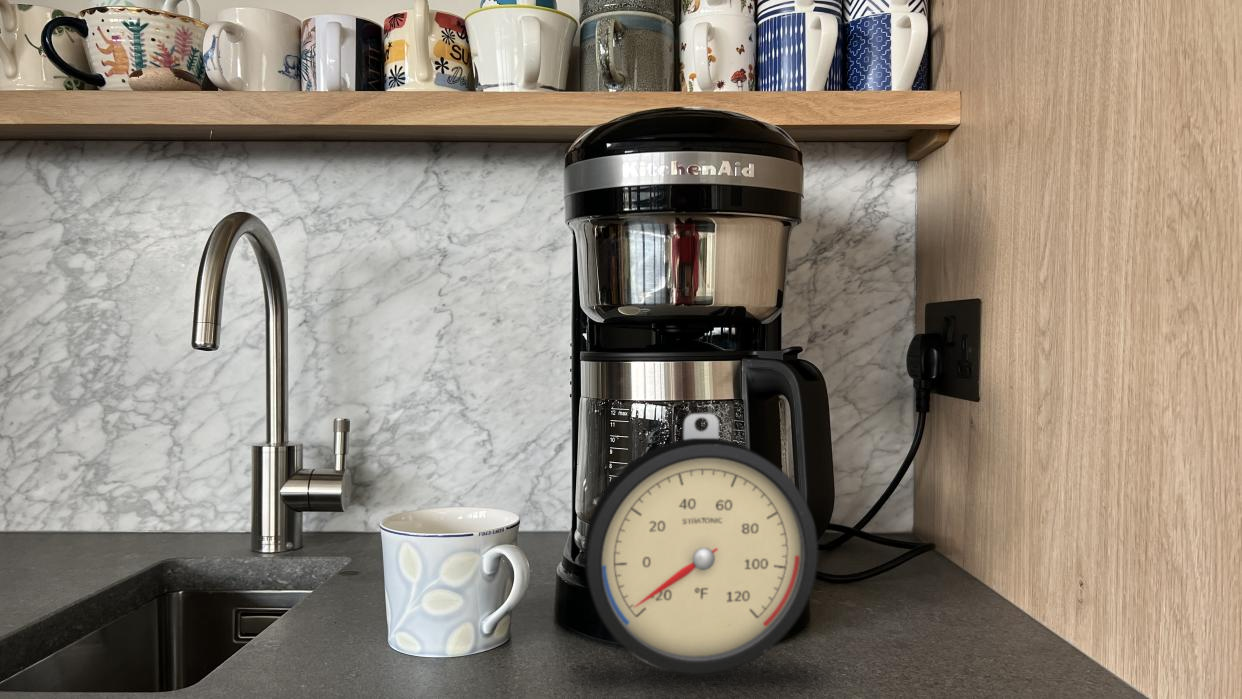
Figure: value=-16 unit=°F
